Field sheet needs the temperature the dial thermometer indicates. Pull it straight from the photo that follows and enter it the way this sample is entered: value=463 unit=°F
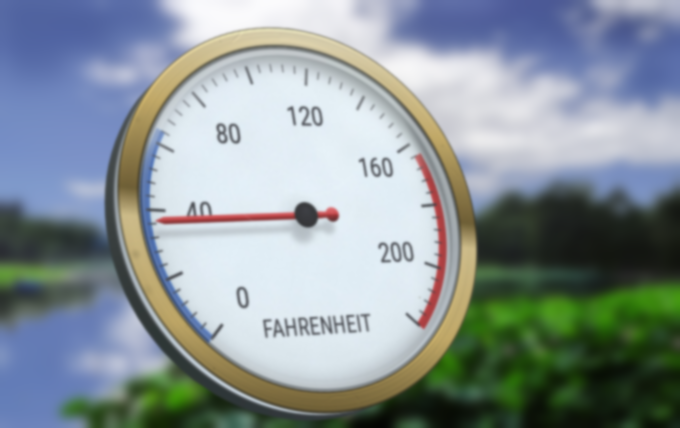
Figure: value=36 unit=°F
